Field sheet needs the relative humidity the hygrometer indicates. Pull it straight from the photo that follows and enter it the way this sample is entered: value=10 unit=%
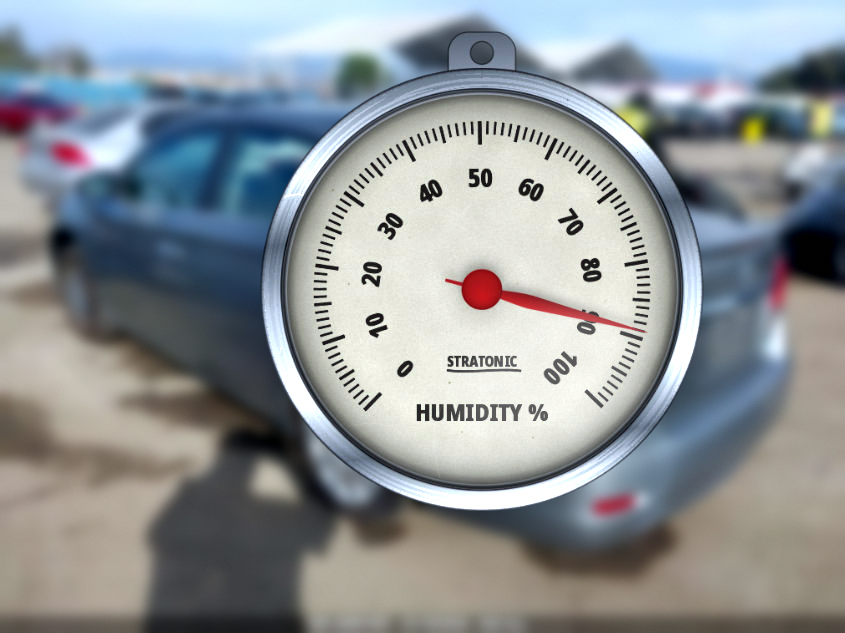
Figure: value=89 unit=%
